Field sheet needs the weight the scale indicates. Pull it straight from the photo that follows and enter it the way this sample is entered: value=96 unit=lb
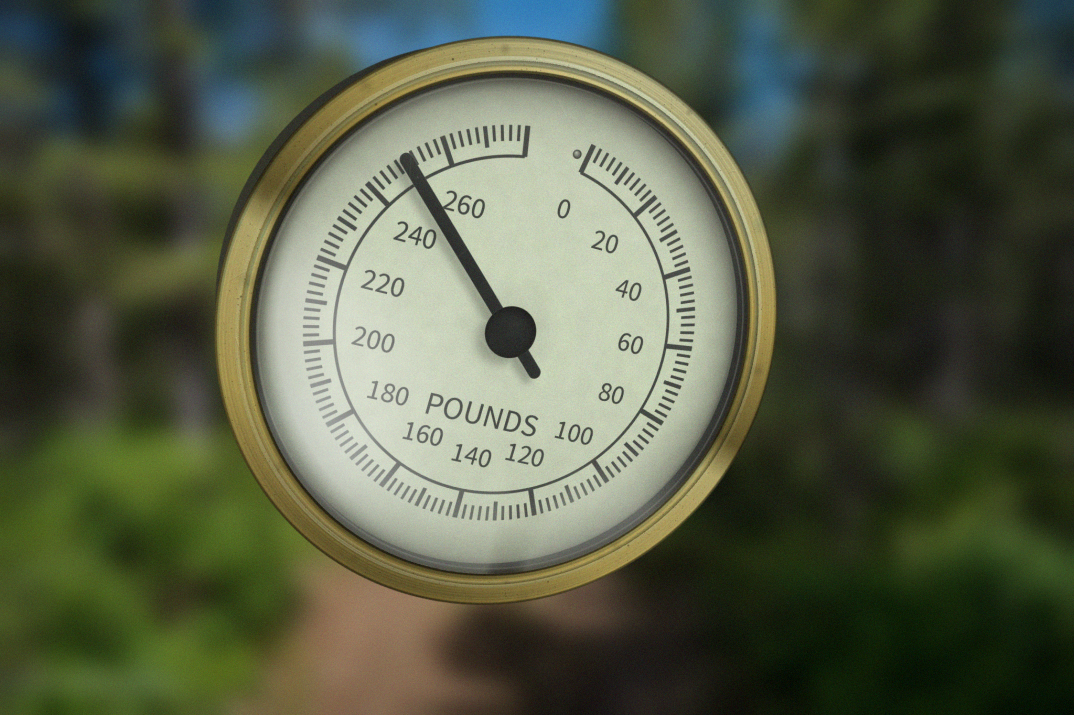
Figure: value=250 unit=lb
